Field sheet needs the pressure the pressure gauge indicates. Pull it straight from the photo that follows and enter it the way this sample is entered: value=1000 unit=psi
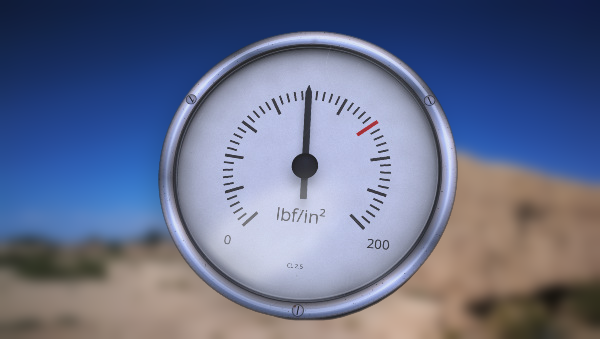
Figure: value=100 unit=psi
